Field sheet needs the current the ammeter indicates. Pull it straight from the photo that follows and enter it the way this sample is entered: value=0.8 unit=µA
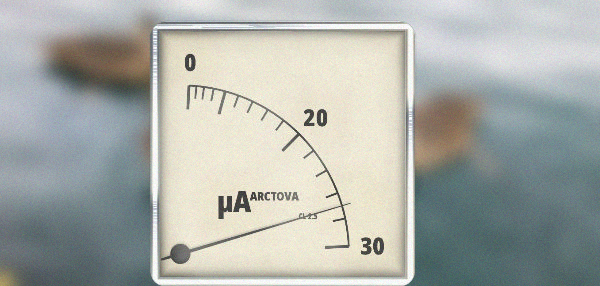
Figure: value=27 unit=µA
